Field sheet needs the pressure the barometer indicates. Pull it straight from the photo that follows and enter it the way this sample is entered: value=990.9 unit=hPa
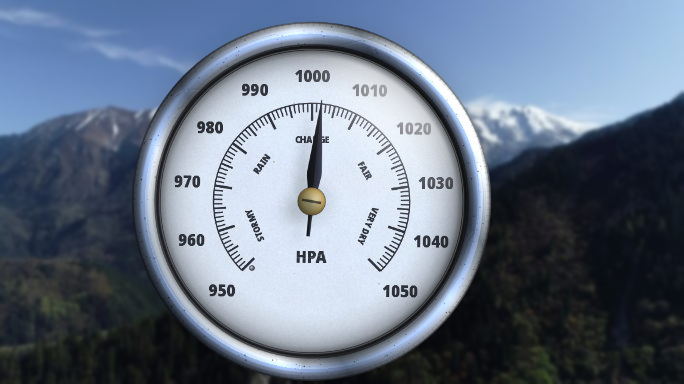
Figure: value=1002 unit=hPa
